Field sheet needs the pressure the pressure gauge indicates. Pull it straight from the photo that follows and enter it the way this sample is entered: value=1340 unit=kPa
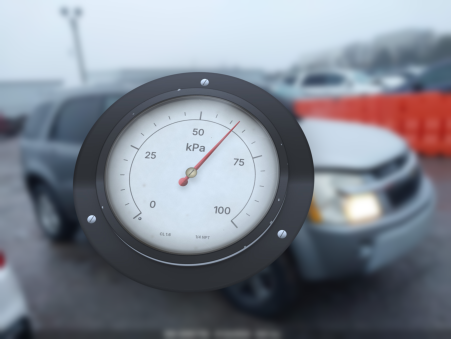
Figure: value=62.5 unit=kPa
